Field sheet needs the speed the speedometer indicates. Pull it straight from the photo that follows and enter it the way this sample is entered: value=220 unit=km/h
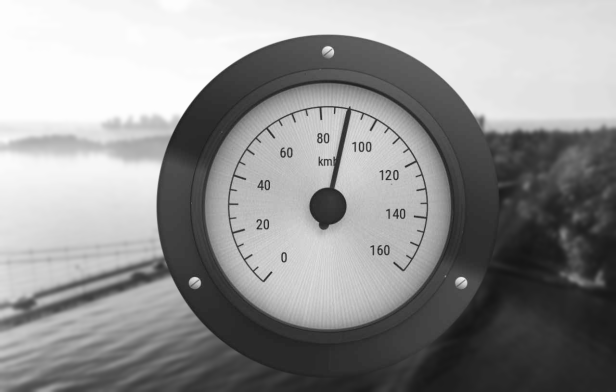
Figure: value=90 unit=km/h
